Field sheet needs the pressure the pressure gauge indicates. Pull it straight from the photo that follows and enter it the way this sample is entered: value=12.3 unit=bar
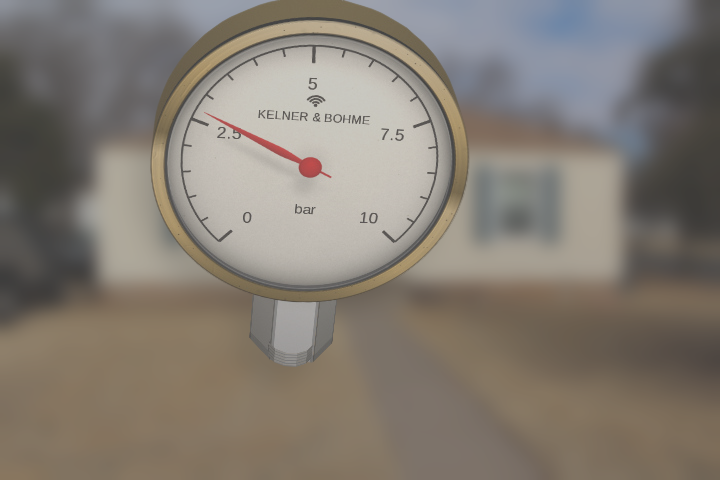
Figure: value=2.75 unit=bar
